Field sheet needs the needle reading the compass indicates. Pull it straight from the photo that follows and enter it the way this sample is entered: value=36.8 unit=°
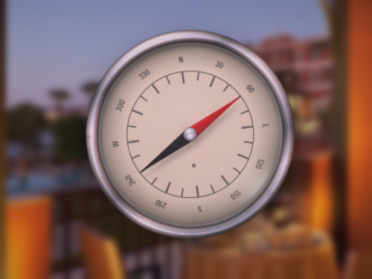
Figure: value=60 unit=°
